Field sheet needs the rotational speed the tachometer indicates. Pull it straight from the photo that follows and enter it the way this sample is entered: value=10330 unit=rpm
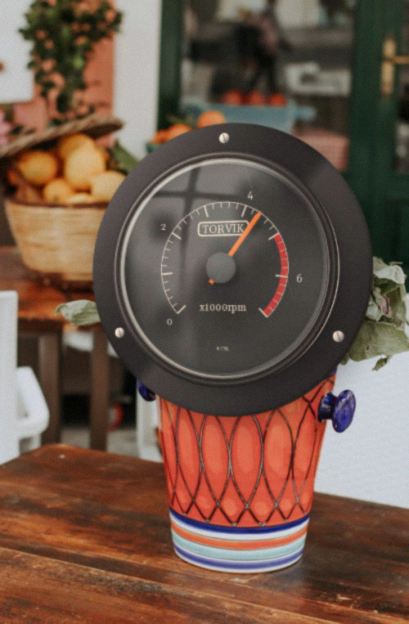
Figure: value=4400 unit=rpm
